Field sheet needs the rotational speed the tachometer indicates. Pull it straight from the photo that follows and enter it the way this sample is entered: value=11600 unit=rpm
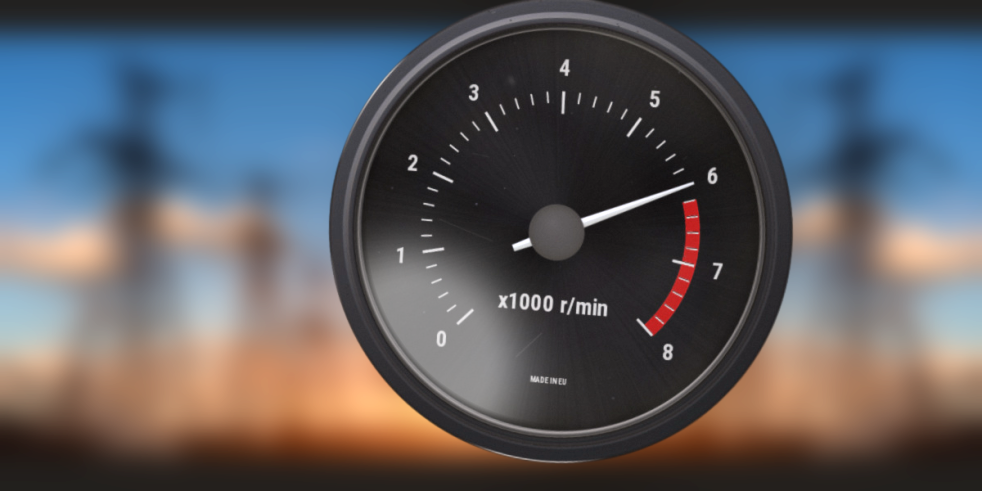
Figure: value=6000 unit=rpm
